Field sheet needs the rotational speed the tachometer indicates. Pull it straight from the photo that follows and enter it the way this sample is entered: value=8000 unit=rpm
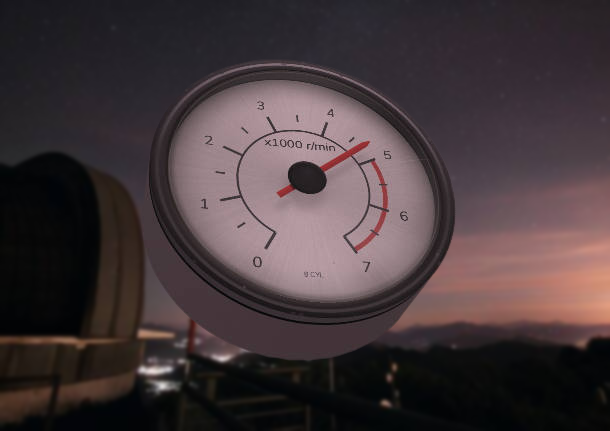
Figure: value=4750 unit=rpm
